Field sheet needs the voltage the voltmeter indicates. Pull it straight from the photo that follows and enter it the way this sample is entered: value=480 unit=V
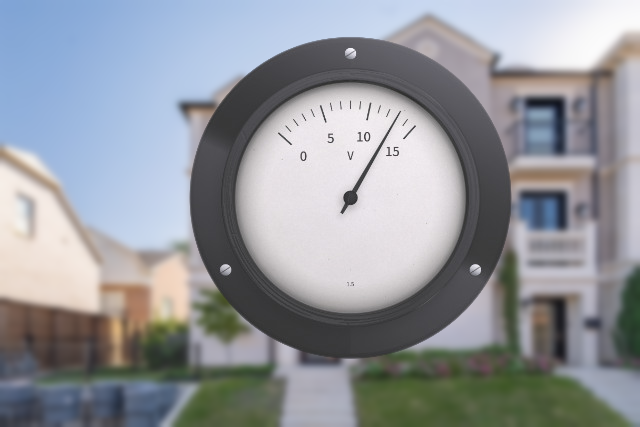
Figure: value=13 unit=V
